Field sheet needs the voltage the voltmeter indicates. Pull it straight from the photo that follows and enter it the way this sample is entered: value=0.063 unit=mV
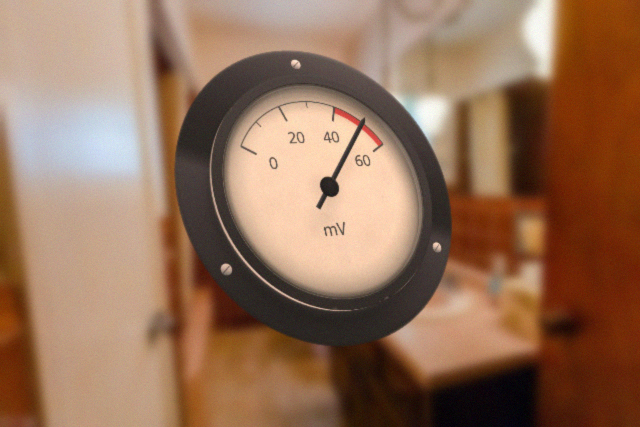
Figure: value=50 unit=mV
